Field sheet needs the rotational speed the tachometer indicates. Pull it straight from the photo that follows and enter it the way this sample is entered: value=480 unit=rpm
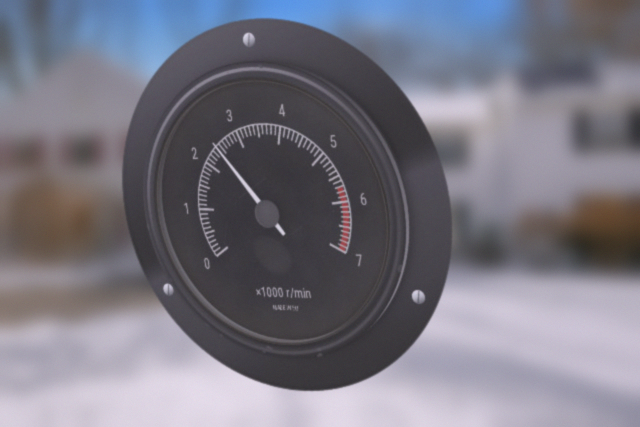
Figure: value=2500 unit=rpm
